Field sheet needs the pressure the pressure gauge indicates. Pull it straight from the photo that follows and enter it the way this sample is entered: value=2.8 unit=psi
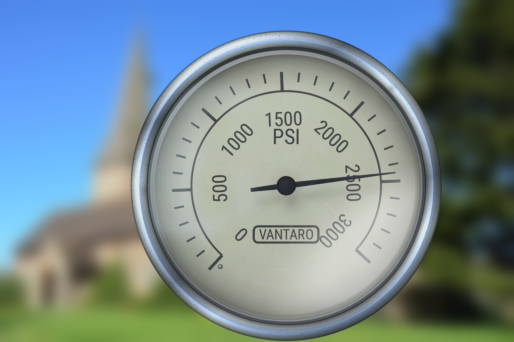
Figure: value=2450 unit=psi
